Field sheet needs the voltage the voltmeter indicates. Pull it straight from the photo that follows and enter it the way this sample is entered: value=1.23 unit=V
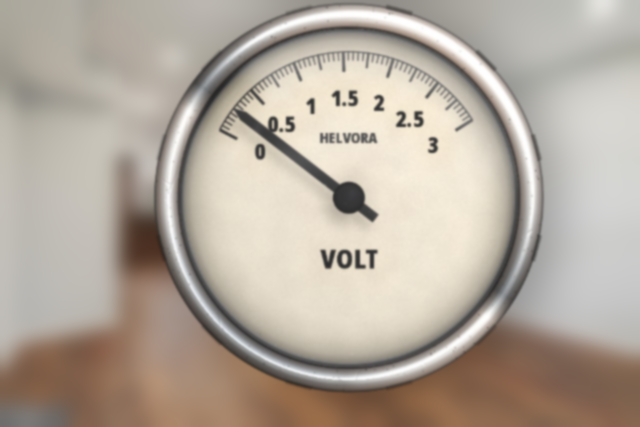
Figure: value=0.25 unit=V
